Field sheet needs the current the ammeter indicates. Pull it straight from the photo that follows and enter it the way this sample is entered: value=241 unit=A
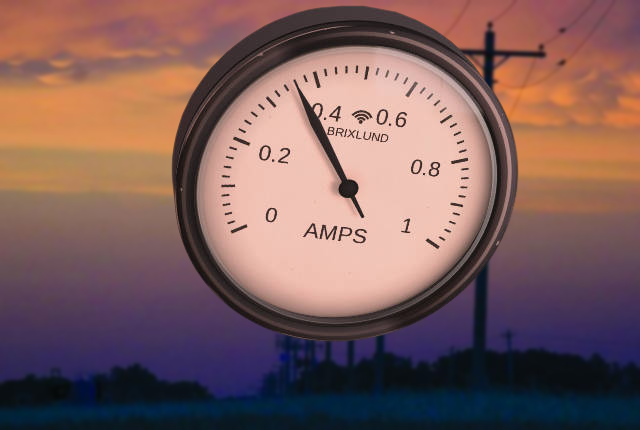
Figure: value=0.36 unit=A
